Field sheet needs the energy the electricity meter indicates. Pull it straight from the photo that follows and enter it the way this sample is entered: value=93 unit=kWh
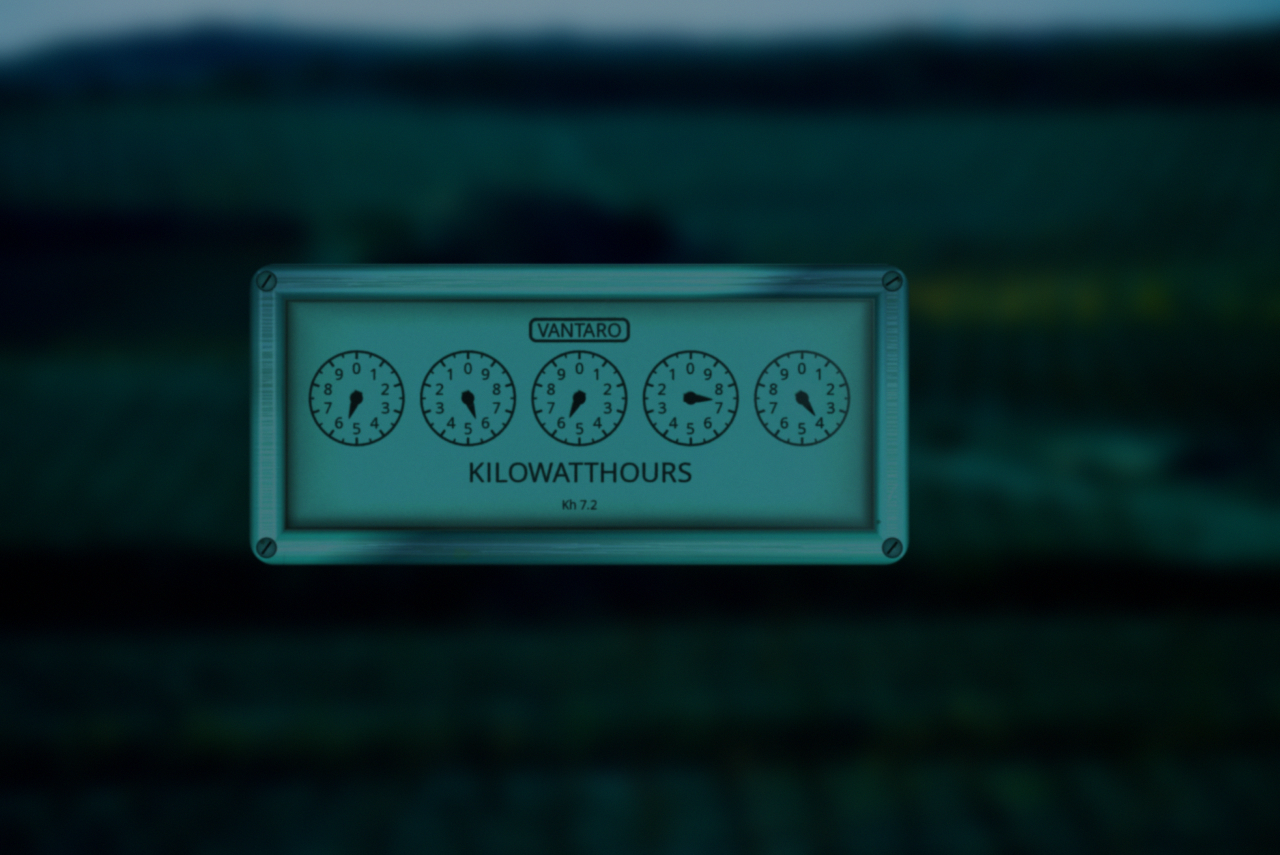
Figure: value=55574 unit=kWh
